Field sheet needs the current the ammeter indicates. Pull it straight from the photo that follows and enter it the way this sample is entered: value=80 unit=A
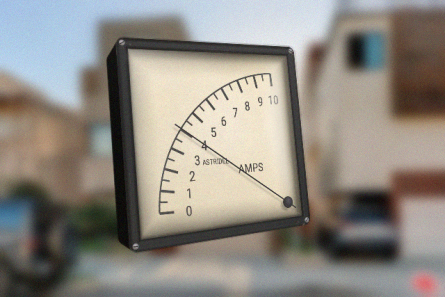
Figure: value=4 unit=A
